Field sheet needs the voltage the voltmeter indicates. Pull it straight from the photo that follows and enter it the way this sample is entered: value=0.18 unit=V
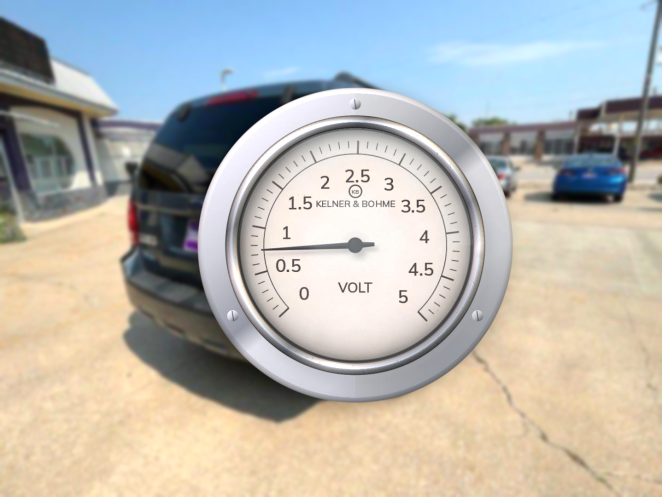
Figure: value=0.75 unit=V
